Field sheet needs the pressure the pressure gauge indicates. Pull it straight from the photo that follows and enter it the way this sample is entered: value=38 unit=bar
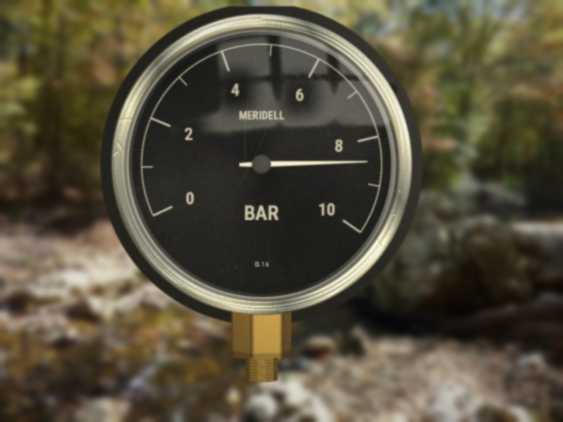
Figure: value=8.5 unit=bar
